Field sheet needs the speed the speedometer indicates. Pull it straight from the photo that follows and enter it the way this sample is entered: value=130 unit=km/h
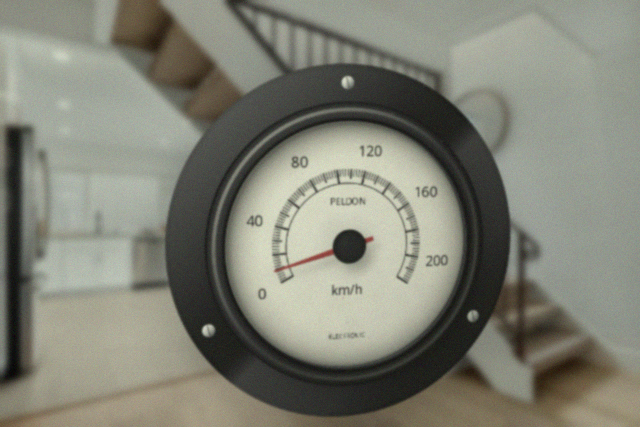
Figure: value=10 unit=km/h
